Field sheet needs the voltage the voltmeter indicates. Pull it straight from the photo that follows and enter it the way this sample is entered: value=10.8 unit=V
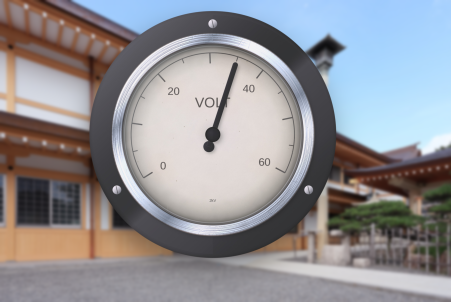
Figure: value=35 unit=V
